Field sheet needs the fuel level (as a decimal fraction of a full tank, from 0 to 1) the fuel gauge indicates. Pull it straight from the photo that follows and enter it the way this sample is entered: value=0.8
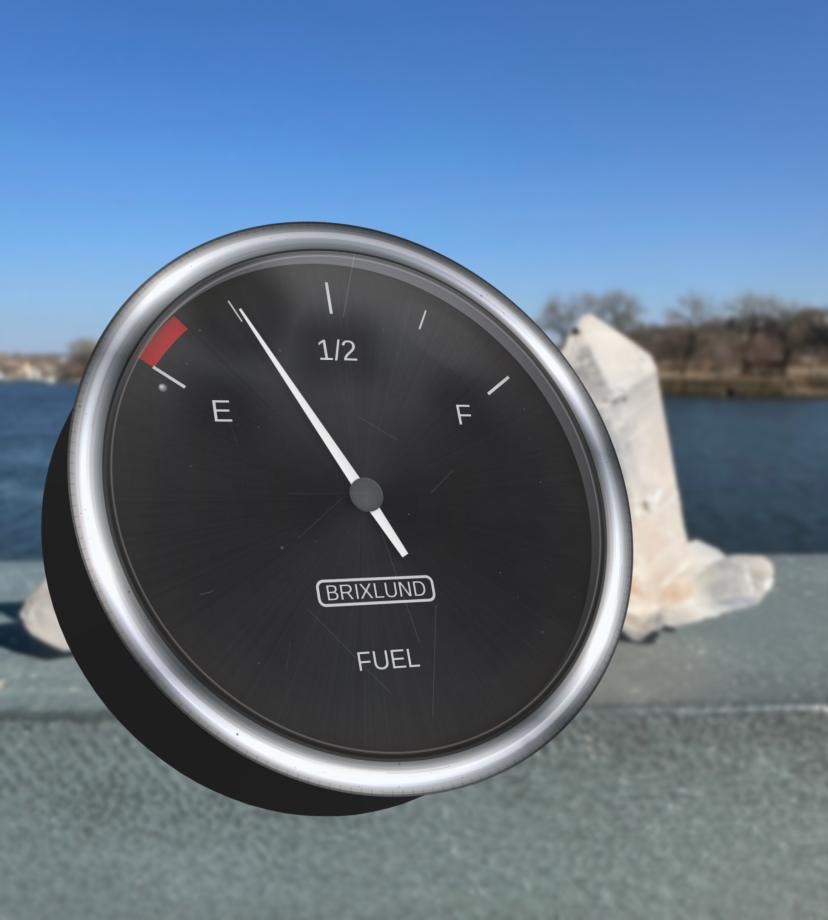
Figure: value=0.25
